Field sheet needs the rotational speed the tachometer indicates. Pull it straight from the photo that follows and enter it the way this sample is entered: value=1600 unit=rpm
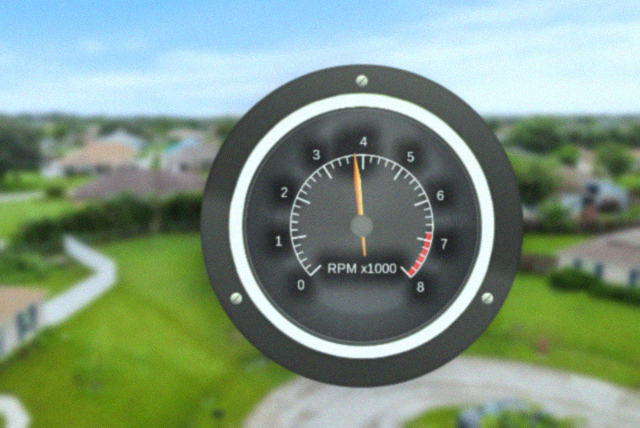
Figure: value=3800 unit=rpm
